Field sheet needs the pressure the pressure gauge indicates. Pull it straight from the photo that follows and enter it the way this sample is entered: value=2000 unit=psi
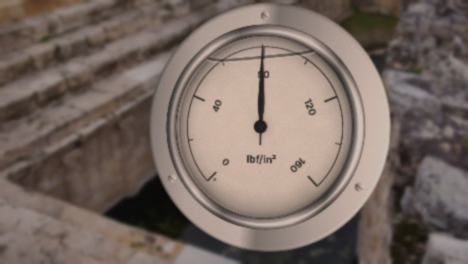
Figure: value=80 unit=psi
